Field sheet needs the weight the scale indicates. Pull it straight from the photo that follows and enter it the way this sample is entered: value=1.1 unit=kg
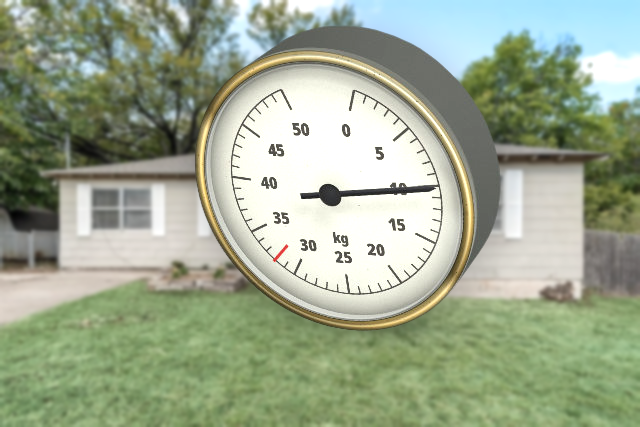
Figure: value=10 unit=kg
